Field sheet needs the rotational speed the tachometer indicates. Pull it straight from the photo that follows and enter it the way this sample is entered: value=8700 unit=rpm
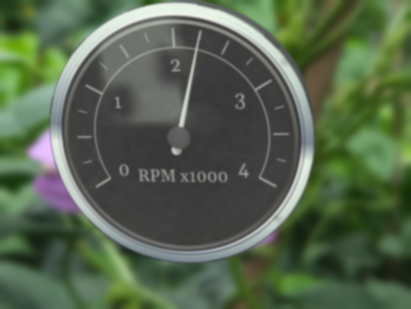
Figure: value=2250 unit=rpm
